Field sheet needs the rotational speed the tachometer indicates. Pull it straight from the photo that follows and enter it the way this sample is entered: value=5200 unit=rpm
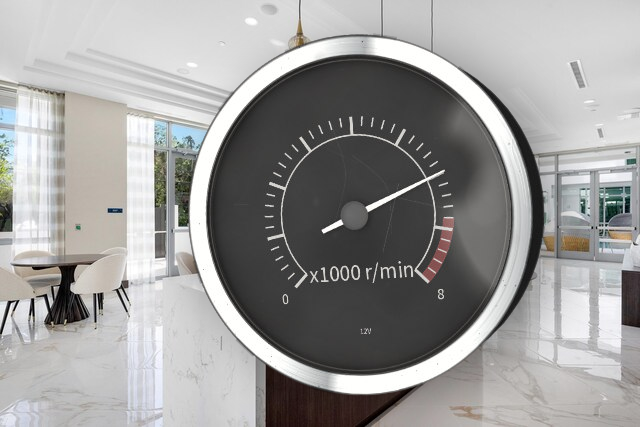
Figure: value=6000 unit=rpm
